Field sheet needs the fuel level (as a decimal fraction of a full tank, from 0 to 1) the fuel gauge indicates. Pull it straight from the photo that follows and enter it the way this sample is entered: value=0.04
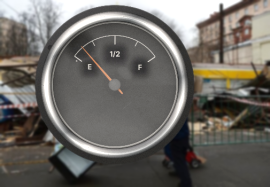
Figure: value=0.125
